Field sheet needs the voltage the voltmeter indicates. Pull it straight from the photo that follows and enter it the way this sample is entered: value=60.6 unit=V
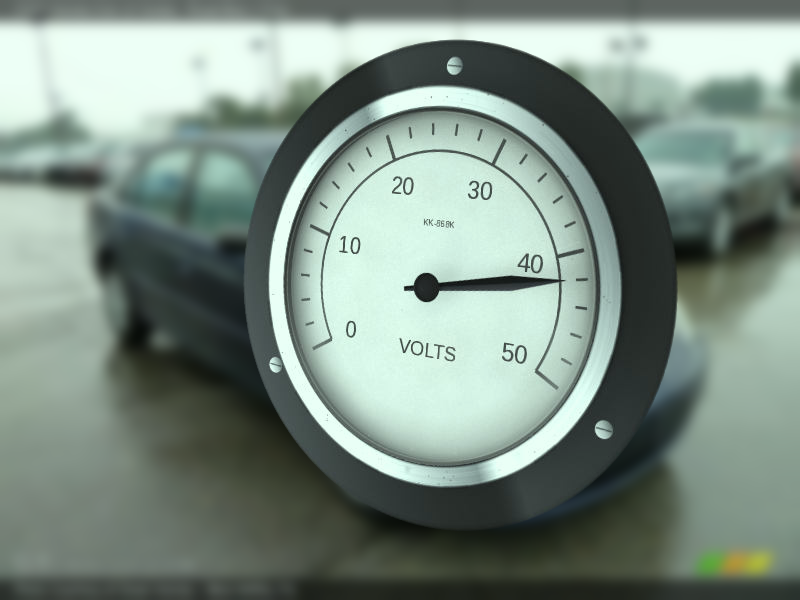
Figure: value=42 unit=V
